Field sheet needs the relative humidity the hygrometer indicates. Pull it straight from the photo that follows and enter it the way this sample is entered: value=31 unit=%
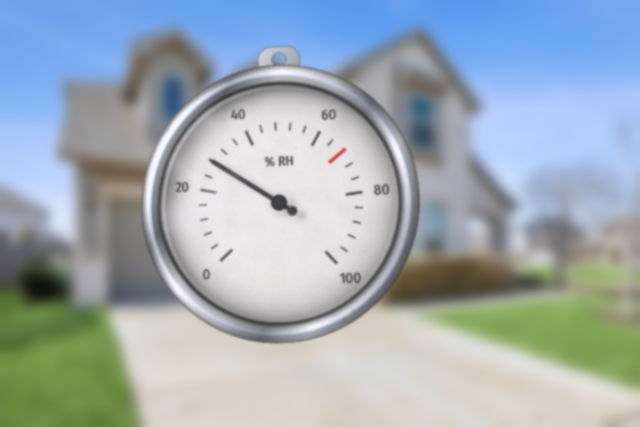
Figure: value=28 unit=%
